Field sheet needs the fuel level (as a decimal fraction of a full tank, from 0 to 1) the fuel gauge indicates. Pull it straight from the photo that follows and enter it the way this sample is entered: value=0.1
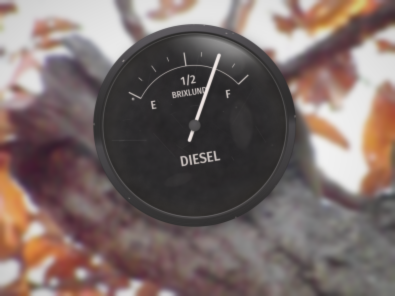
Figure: value=0.75
